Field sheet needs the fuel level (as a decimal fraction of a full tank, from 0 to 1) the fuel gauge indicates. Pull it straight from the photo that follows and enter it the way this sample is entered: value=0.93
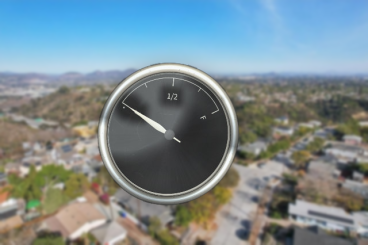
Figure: value=0
